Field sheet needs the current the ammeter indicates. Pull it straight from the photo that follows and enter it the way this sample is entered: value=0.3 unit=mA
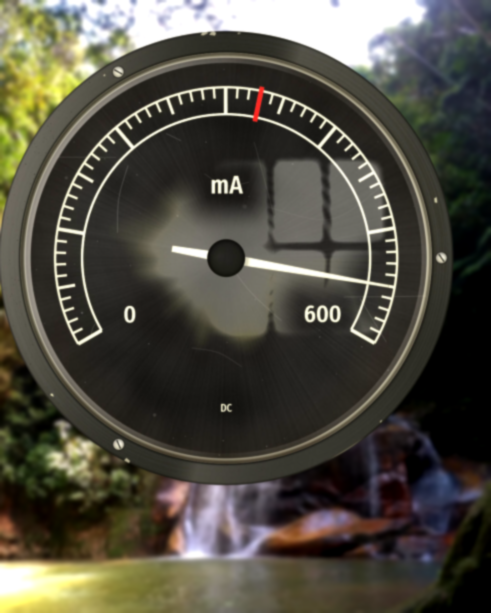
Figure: value=550 unit=mA
